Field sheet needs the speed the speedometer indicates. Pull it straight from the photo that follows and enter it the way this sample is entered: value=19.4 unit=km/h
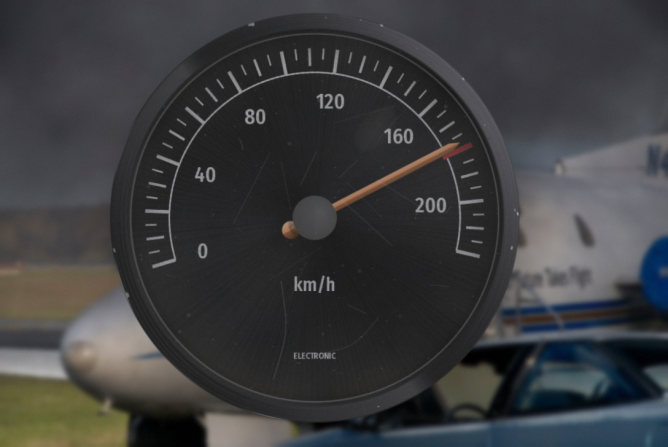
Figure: value=177.5 unit=km/h
